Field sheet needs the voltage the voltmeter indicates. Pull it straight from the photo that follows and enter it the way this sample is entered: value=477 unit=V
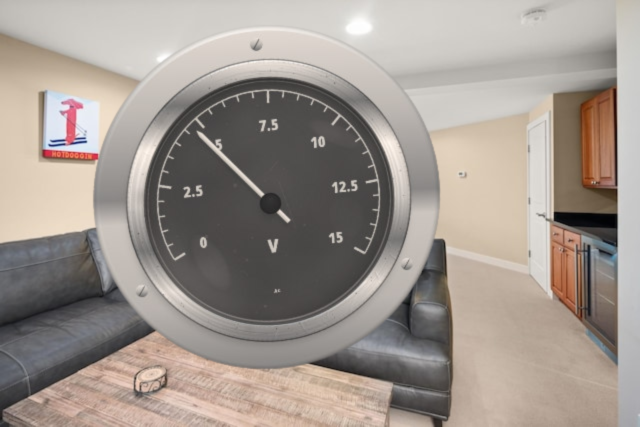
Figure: value=4.75 unit=V
